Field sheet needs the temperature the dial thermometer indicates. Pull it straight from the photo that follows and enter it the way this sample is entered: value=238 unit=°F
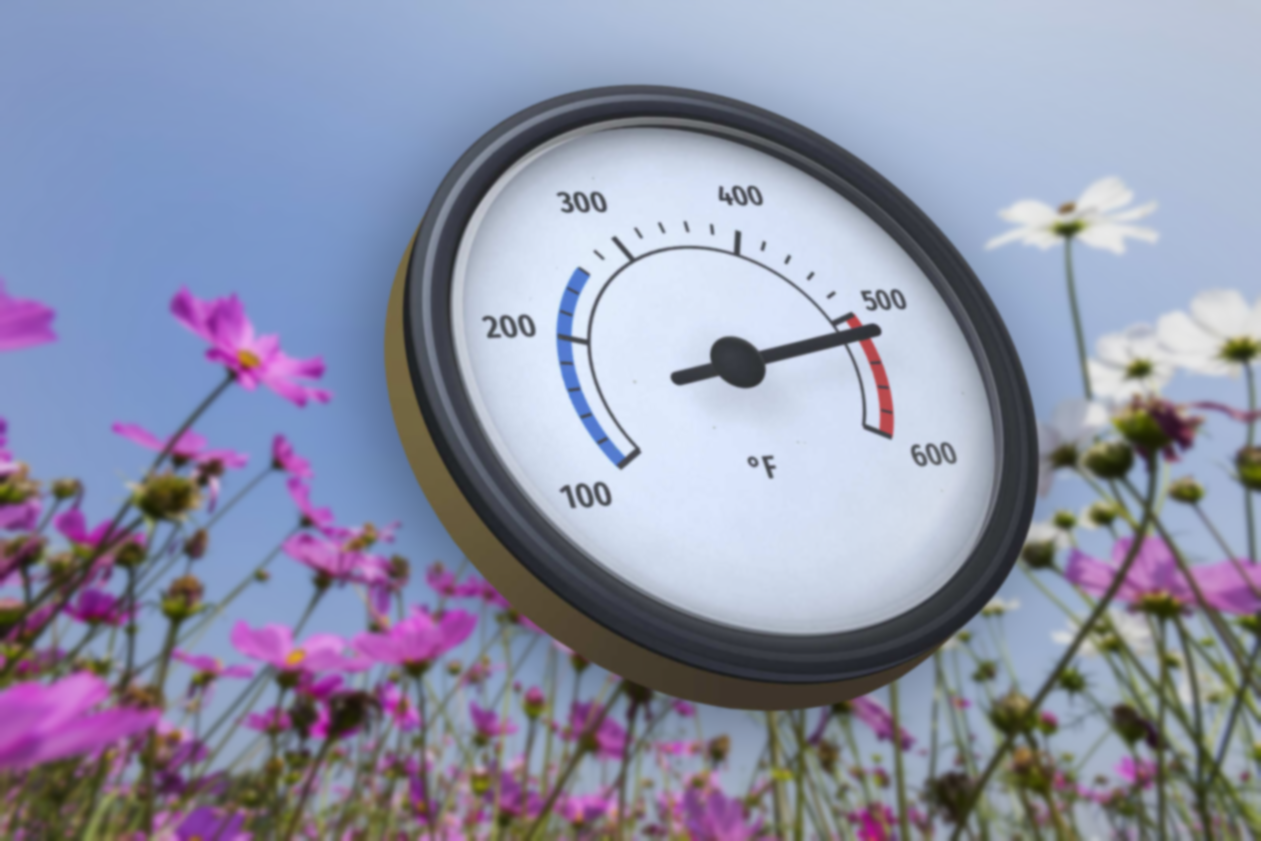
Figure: value=520 unit=°F
